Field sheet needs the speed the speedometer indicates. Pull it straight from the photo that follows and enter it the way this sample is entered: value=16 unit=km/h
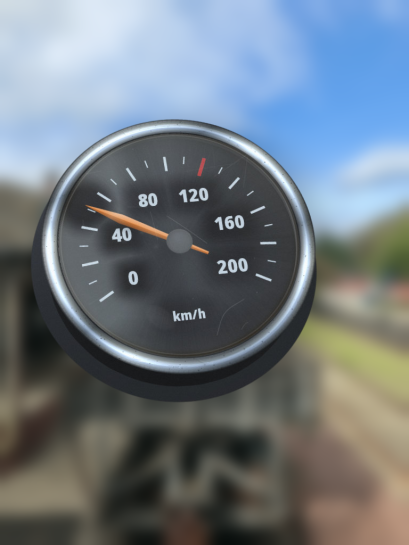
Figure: value=50 unit=km/h
